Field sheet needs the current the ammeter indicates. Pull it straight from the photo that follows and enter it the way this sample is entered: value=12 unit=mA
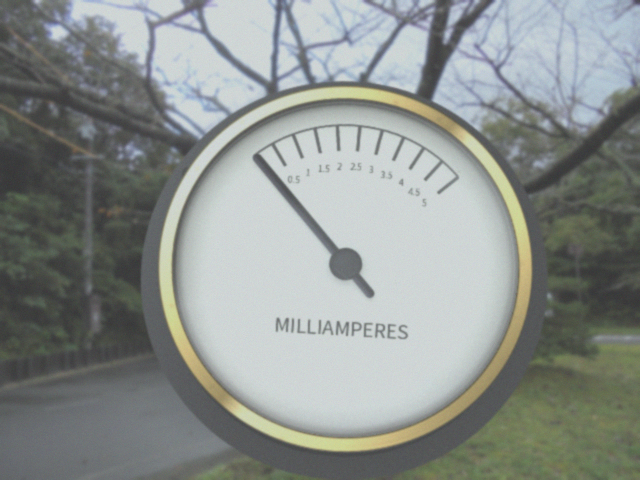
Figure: value=0 unit=mA
